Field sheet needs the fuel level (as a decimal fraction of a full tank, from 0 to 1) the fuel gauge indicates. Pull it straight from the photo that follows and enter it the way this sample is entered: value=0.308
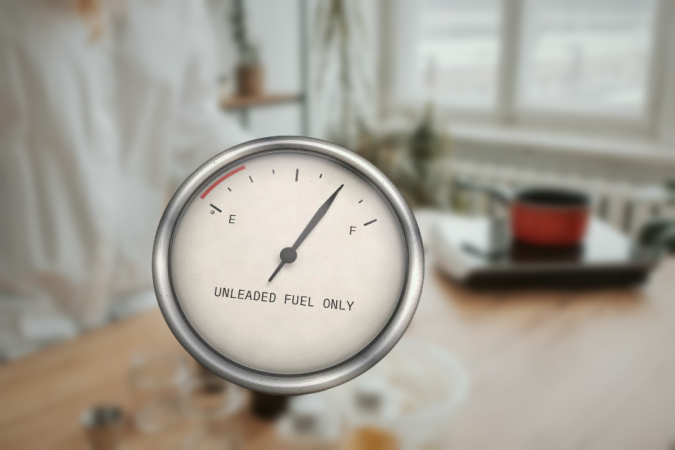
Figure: value=0.75
